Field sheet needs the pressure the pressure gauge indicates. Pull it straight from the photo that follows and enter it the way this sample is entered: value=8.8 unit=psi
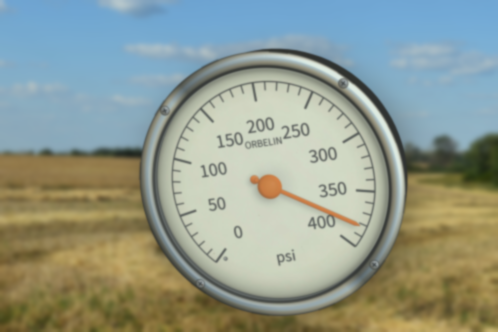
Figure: value=380 unit=psi
